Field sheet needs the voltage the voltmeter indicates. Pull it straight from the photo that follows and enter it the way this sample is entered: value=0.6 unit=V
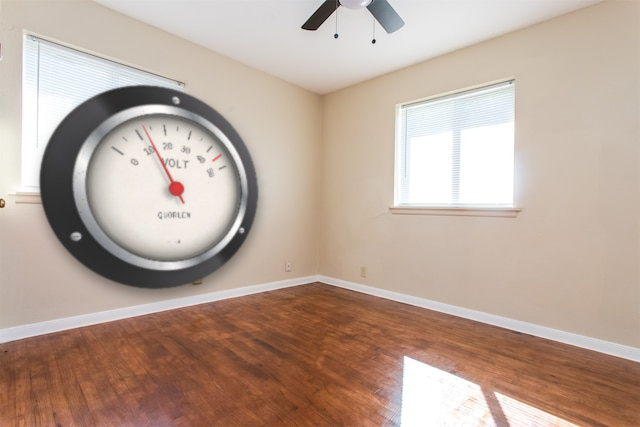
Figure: value=12.5 unit=V
